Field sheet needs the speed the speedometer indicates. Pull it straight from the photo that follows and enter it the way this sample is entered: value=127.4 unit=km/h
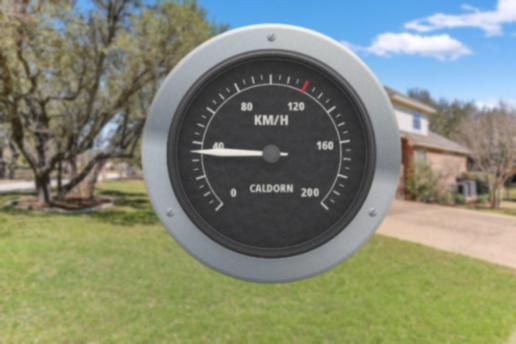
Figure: value=35 unit=km/h
